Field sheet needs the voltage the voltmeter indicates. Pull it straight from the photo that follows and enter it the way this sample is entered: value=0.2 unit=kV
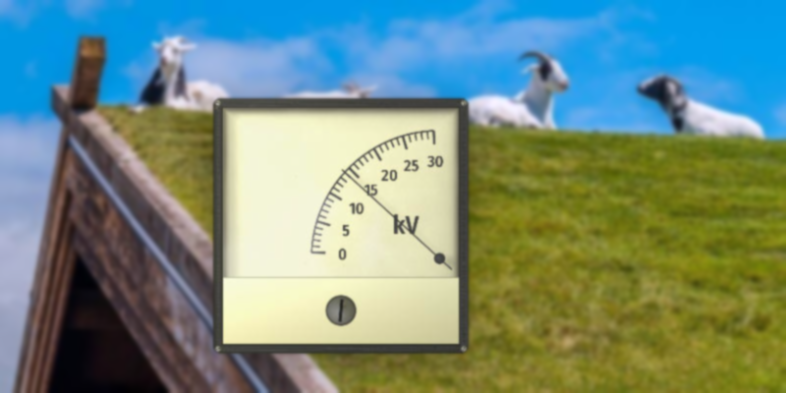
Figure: value=14 unit=kV
